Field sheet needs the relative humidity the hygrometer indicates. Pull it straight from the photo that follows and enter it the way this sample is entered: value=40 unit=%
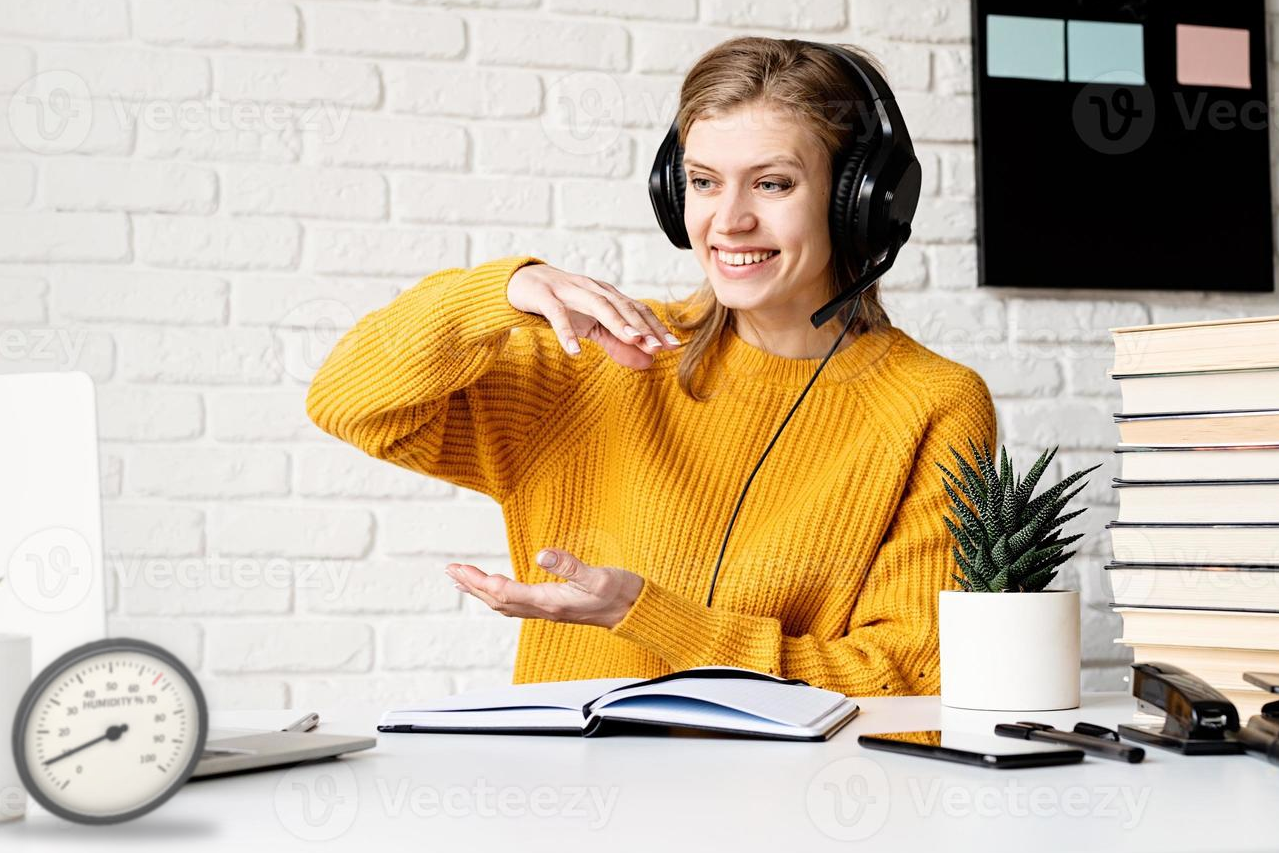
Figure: value=10 unit=%
